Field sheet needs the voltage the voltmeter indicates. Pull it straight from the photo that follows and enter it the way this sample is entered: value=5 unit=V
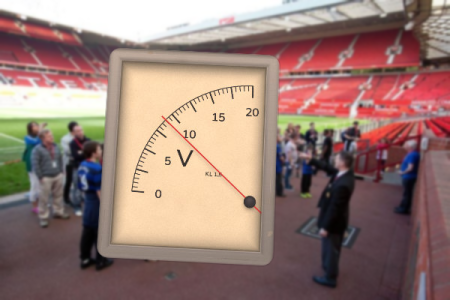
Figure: value=9 unit=V
